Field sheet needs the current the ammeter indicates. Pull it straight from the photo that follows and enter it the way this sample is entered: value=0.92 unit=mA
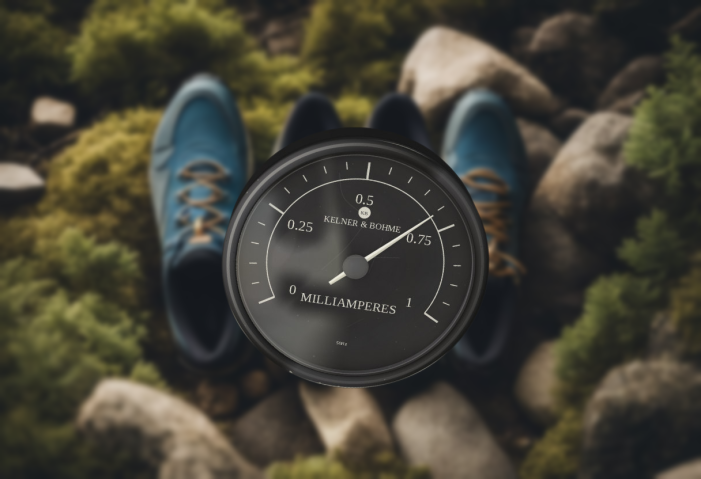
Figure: value=0.7 unit=mA
